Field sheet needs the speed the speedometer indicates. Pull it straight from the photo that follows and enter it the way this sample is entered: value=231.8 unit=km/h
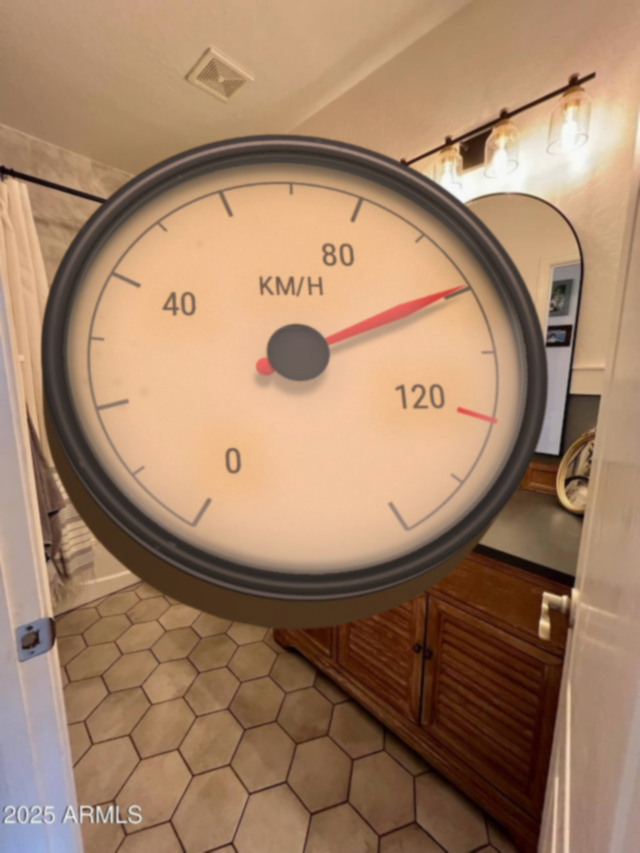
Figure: value=100 unit=km/h
